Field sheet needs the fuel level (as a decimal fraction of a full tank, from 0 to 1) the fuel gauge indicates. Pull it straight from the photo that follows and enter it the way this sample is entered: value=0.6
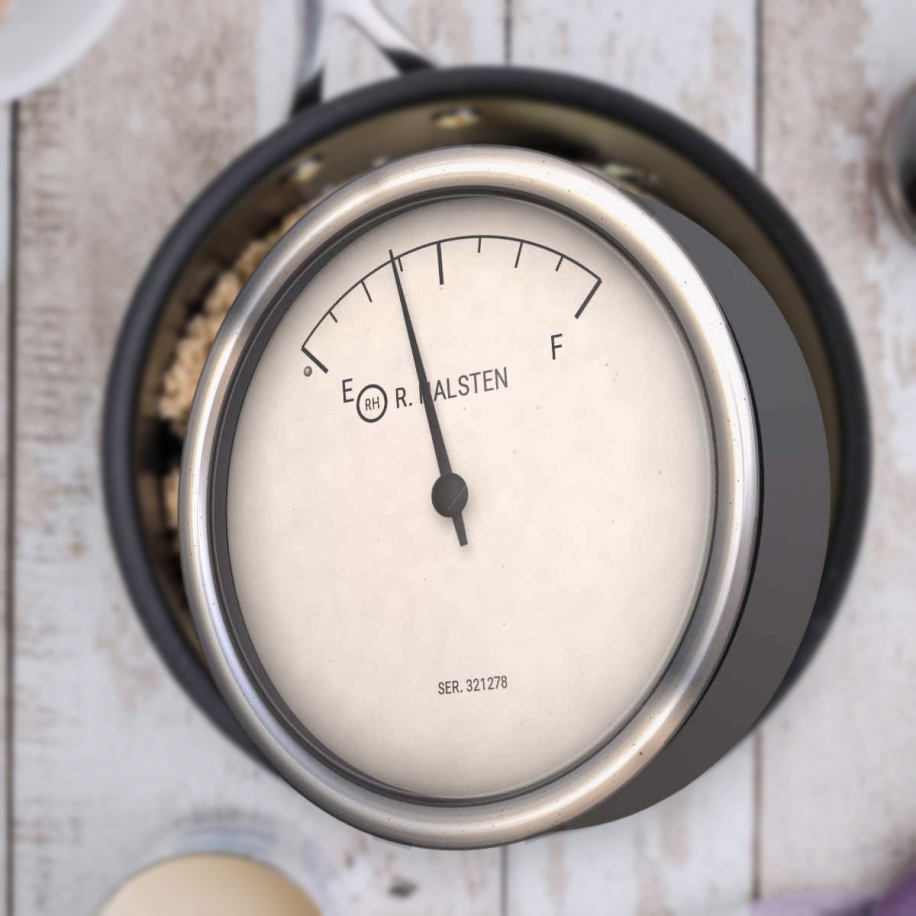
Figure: value=0.375
